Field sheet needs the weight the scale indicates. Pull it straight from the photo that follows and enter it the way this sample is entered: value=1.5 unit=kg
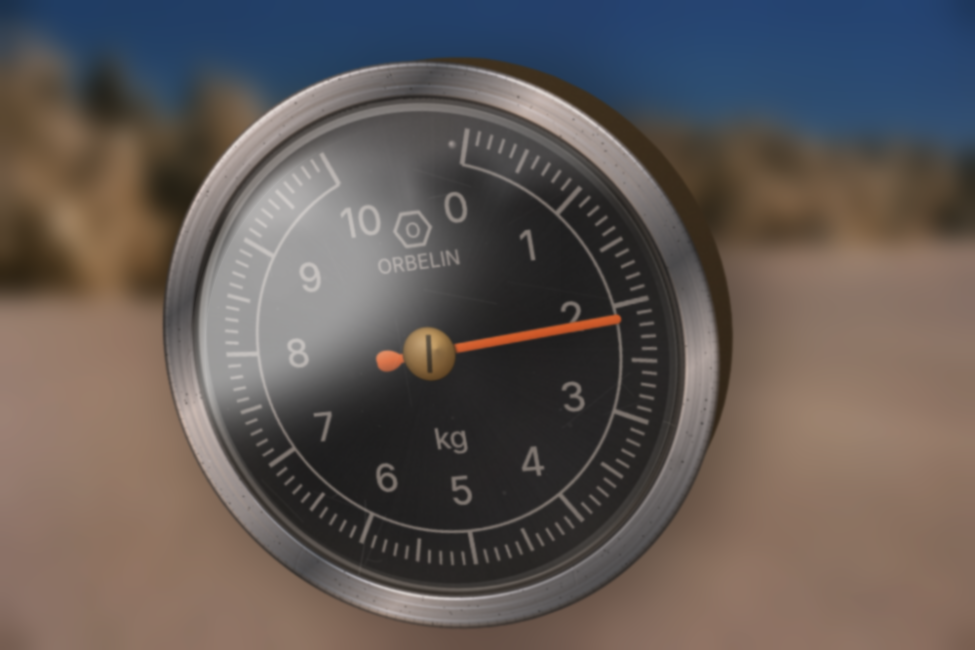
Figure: value=2.1 unit=kg
